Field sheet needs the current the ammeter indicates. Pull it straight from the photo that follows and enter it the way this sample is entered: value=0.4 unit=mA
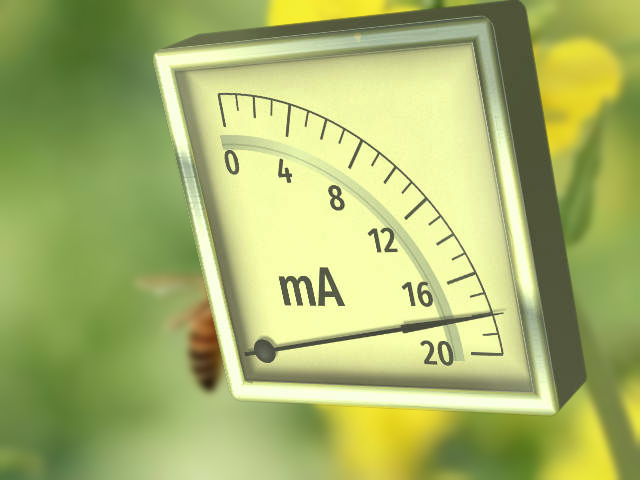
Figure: value=18 unit=mA
